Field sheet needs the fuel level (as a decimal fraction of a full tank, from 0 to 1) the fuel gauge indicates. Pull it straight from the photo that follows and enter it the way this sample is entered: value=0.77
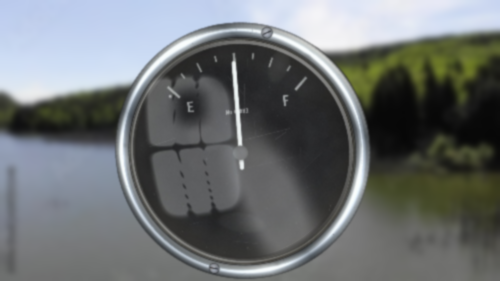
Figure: value=0.5
